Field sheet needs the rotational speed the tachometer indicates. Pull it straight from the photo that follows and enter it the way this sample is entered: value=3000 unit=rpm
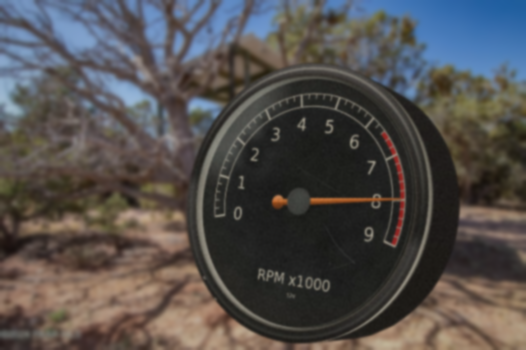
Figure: value=8000 unit=rpm
